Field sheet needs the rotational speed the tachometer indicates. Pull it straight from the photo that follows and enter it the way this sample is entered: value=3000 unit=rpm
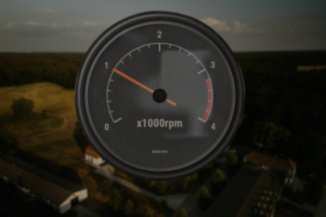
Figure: value=1000 unit=rpm
